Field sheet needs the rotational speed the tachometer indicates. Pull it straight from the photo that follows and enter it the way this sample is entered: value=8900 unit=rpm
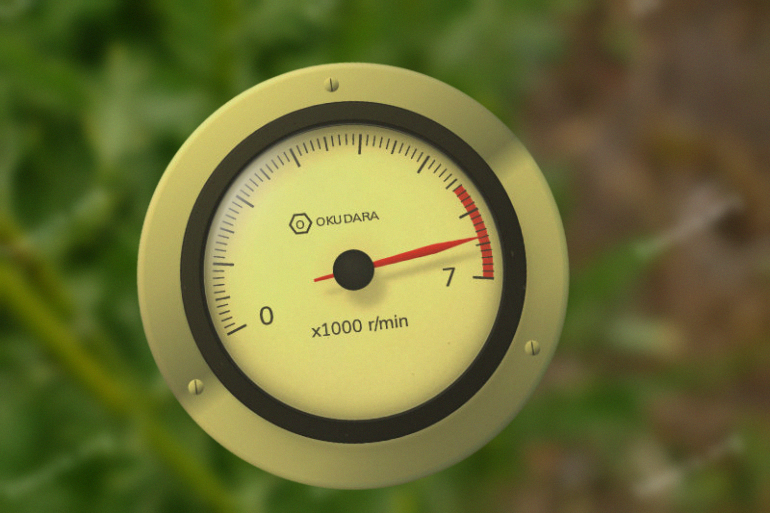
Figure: value=6400 unit=rpm
